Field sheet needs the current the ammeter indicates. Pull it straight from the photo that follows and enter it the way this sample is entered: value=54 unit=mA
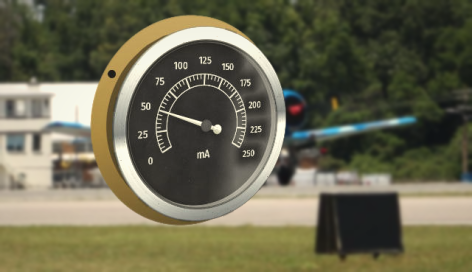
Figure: value=50 unit=mA
